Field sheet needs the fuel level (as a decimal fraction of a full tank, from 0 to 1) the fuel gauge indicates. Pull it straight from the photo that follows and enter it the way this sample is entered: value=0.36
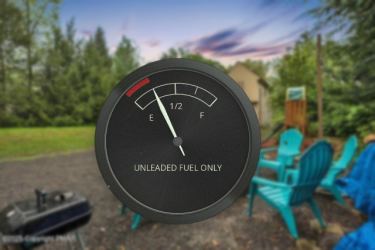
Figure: value=0.25
